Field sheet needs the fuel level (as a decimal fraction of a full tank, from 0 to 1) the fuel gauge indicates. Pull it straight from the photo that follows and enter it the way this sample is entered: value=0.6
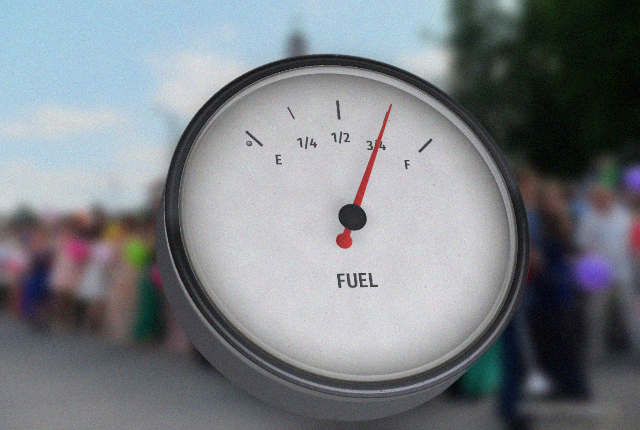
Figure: value=0.75
